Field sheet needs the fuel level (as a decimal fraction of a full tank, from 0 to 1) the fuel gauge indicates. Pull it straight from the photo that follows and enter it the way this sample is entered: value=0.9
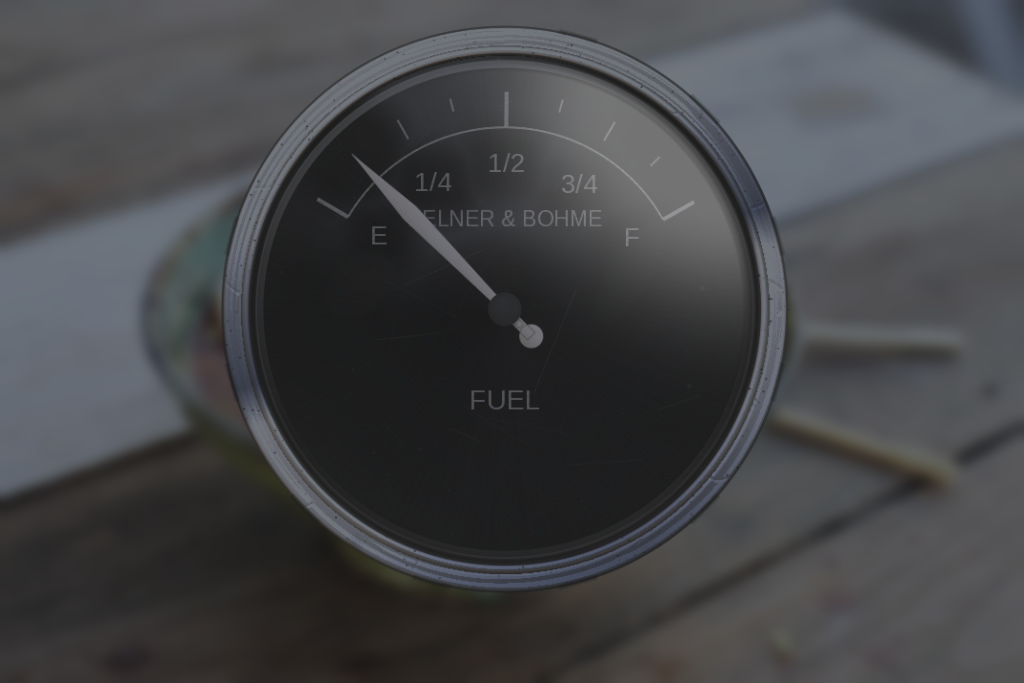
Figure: value=0.125
